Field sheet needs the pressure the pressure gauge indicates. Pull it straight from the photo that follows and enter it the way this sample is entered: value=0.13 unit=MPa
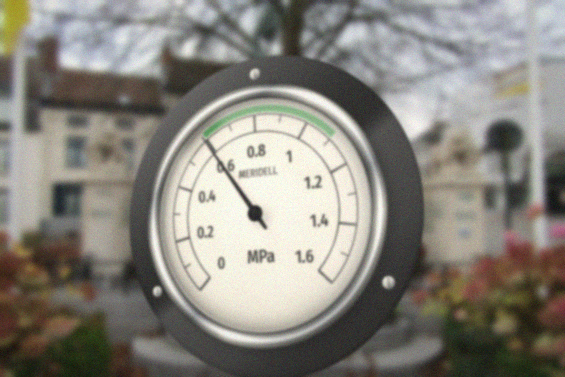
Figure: value=0.6 unit=MPa
